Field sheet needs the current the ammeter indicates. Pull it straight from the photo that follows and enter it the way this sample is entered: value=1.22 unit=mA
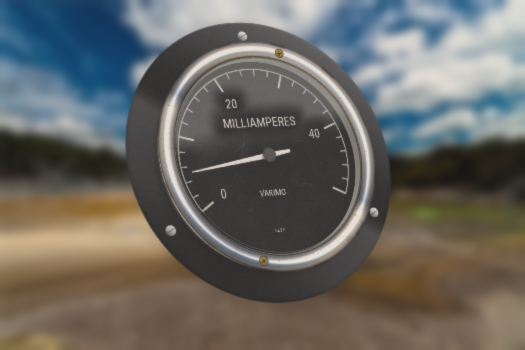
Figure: value=5 unit=mA
